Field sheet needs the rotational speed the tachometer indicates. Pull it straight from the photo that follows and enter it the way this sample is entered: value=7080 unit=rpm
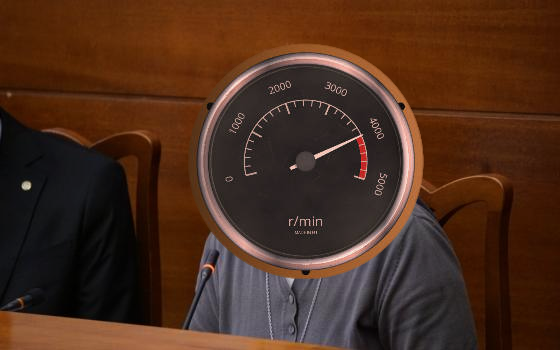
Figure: value=4000 unit=rpm
